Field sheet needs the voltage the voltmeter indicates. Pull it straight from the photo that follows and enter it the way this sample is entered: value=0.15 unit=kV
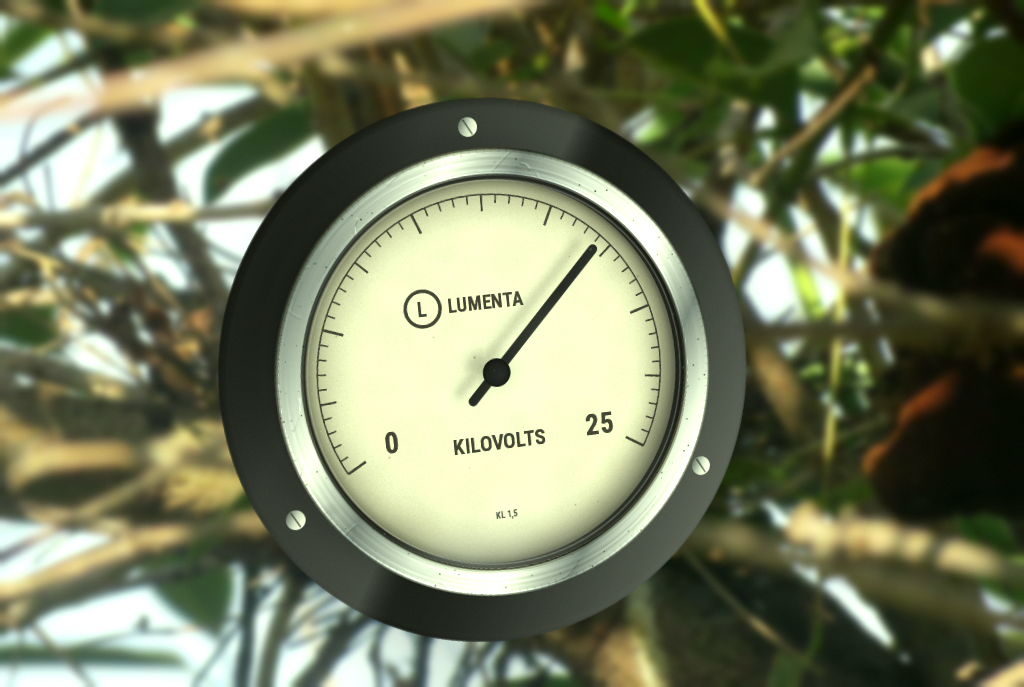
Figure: value=17 unit=kV
